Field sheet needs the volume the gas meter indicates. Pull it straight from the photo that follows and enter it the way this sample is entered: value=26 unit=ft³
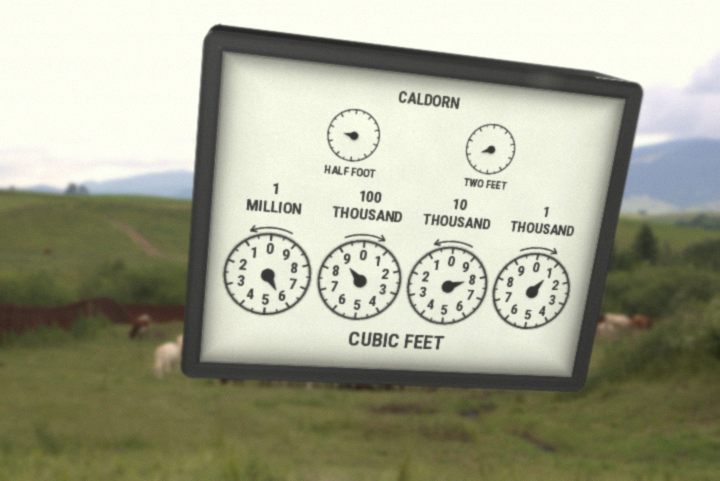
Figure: value=588100 unit=ft³
